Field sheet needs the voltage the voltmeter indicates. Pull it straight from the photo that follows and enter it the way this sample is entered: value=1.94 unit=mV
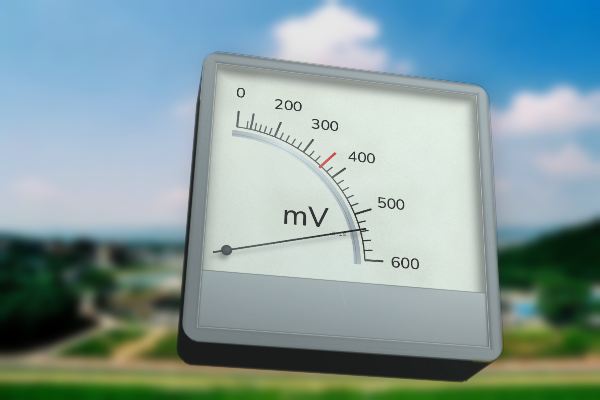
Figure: value=540 unit=mV
